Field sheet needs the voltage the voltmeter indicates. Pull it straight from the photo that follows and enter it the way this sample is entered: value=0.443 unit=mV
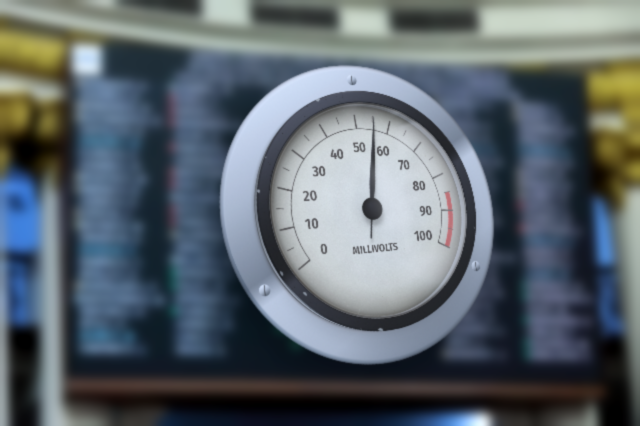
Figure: value=55 unit=mV
